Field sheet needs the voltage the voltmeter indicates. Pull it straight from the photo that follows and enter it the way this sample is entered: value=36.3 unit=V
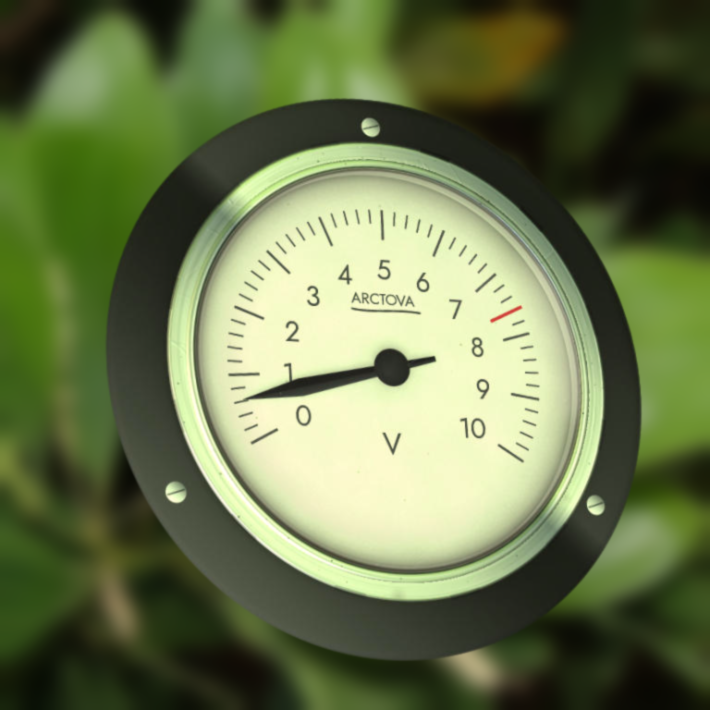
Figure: value=0.6 unit=V
